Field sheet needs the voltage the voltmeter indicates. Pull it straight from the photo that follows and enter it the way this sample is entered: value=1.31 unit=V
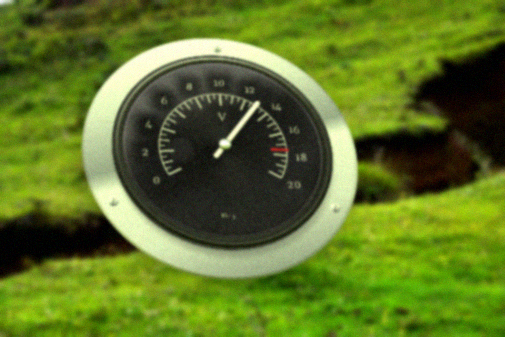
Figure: value=13 unit=V
